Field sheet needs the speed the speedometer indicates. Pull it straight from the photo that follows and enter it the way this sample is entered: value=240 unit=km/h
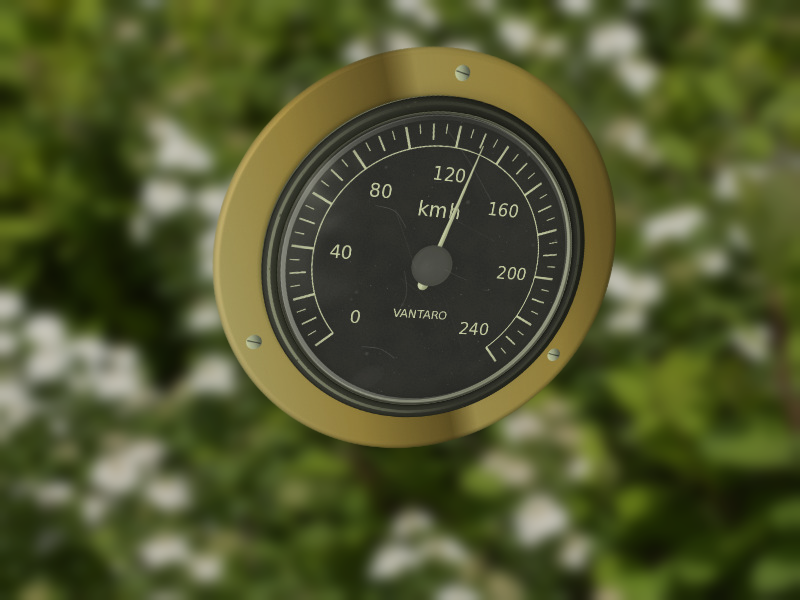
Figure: value=130 unit=km/h
